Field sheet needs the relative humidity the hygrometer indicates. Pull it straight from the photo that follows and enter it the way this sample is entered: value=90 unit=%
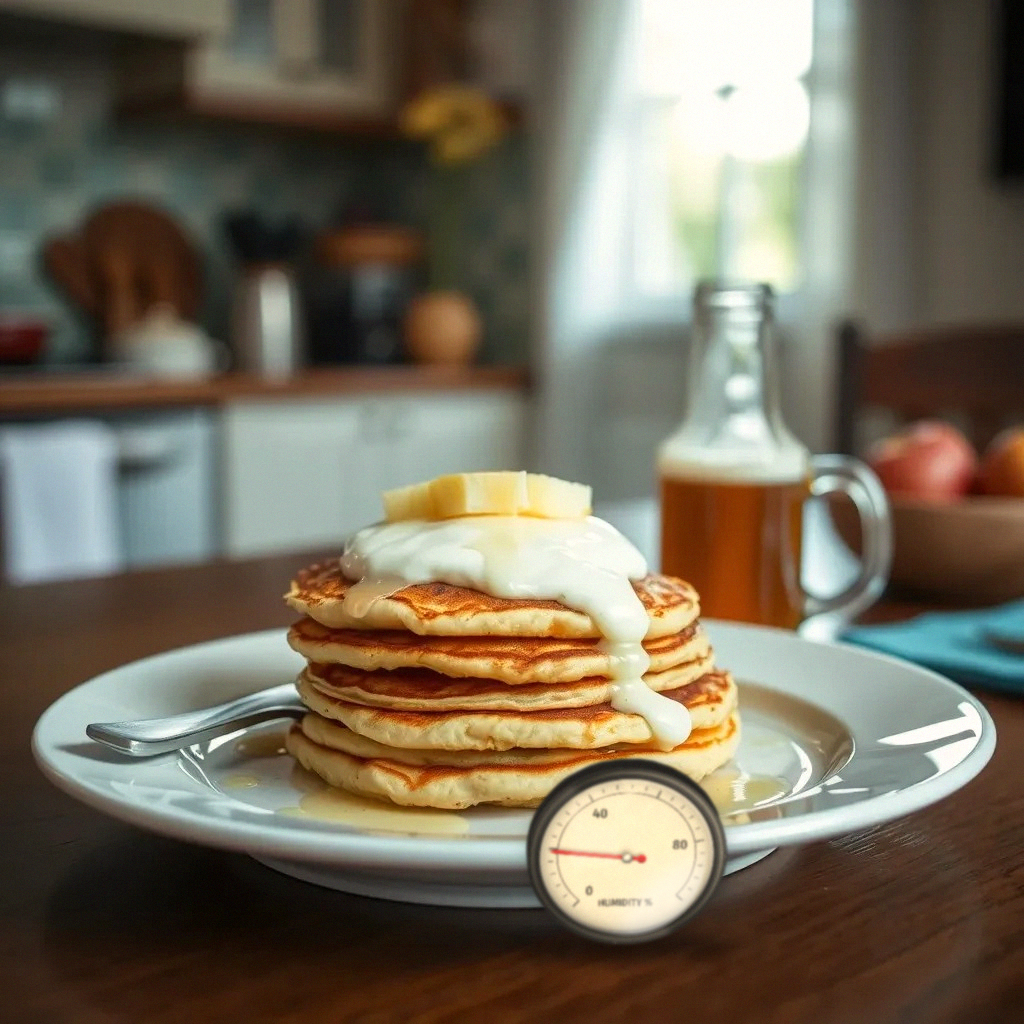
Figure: value=20 unit=%
